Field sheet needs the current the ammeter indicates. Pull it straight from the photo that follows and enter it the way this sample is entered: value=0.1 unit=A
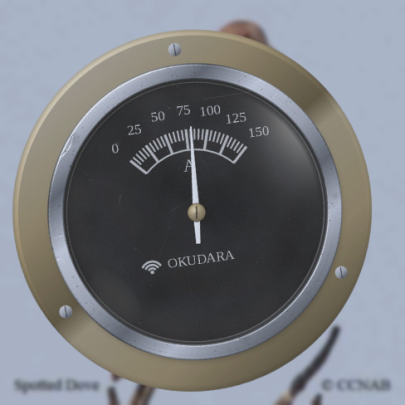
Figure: value=80 unit=A
